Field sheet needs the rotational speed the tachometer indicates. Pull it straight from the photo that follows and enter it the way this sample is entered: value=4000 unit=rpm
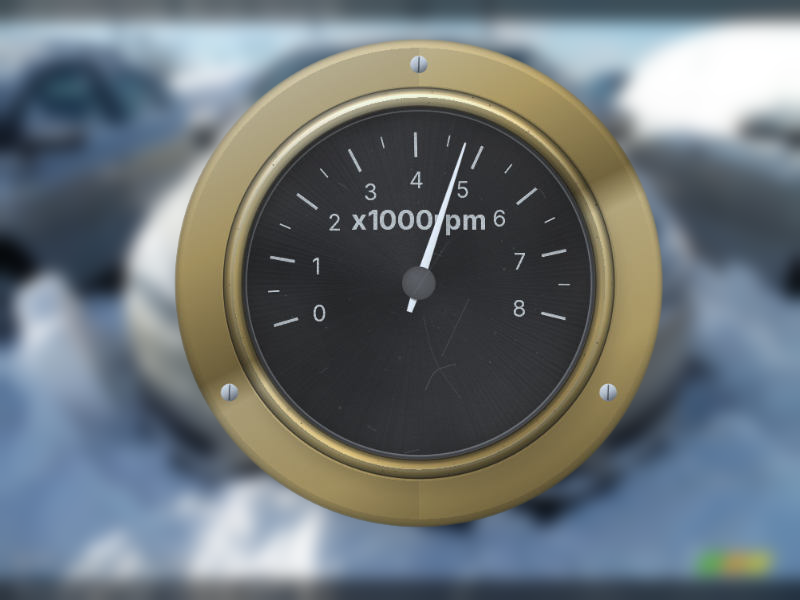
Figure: value=4750 unit=rpm
